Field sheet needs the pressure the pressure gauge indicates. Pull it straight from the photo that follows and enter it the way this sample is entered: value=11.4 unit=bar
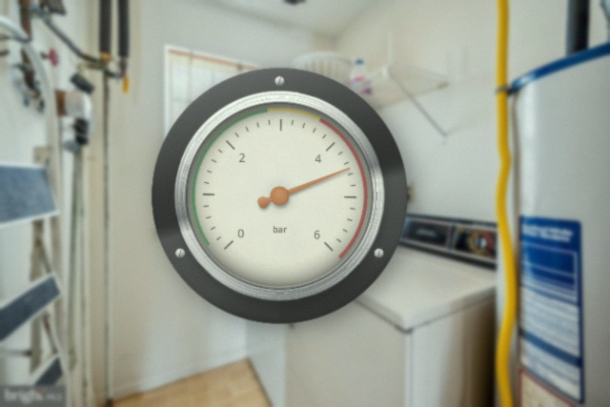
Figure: value=4.5 unit=bar
